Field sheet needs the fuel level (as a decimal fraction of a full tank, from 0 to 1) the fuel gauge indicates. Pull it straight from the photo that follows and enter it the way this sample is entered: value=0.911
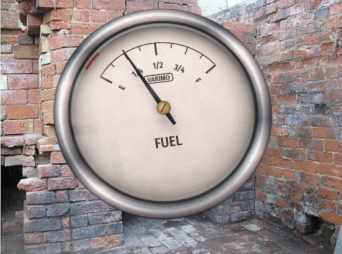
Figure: value=0.25
